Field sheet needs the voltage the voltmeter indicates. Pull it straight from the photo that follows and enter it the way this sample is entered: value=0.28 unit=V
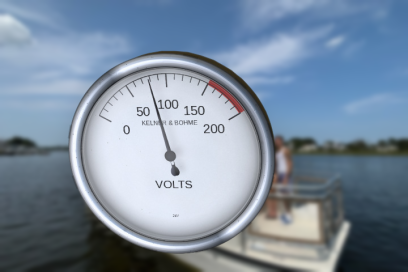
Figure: value=80 unit=V
